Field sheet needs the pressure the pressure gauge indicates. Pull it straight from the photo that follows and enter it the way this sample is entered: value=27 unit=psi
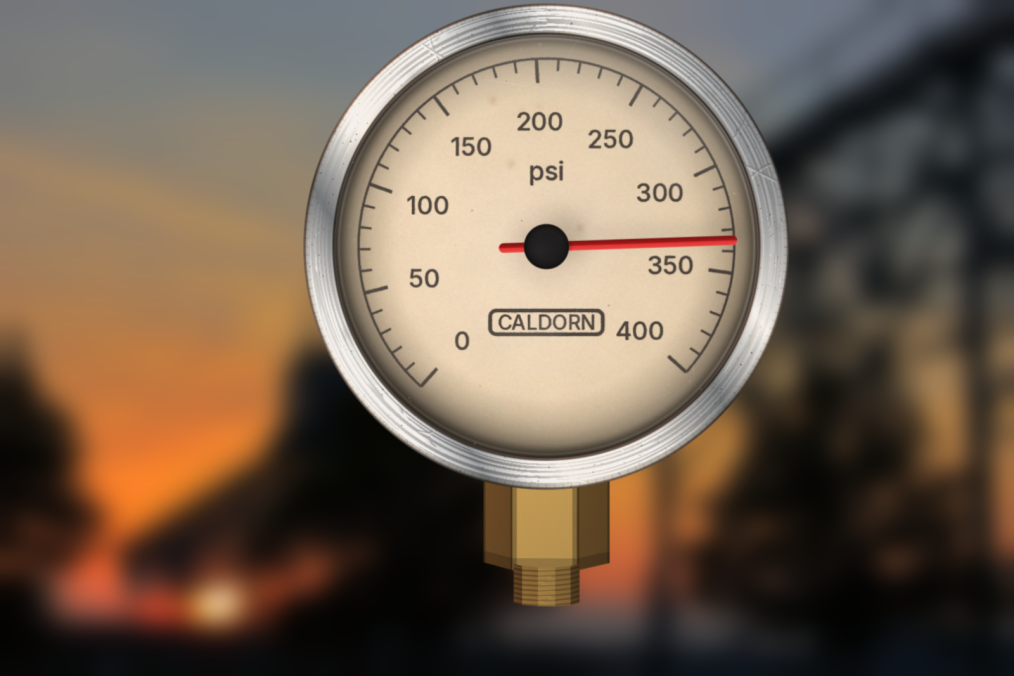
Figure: value=335 unit=psi
